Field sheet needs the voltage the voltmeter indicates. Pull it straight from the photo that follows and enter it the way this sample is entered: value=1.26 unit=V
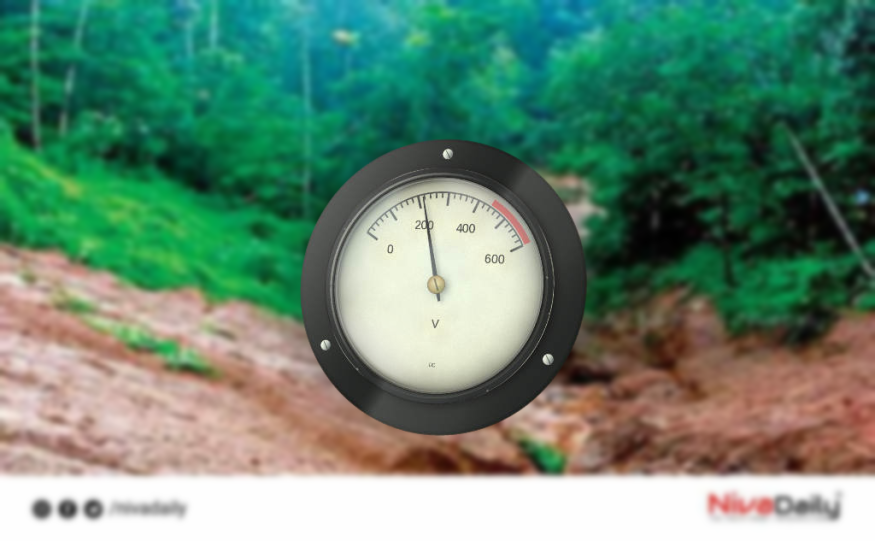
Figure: value=220 unit=V
